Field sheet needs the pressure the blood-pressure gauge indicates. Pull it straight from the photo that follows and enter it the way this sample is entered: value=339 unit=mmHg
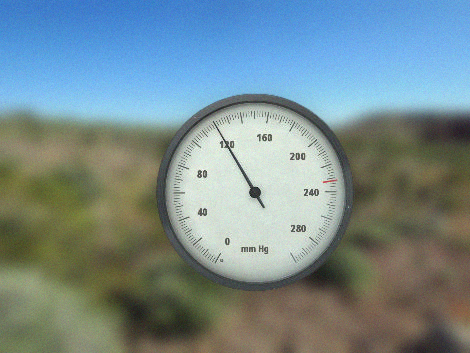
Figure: value=120 unit=mmHg
